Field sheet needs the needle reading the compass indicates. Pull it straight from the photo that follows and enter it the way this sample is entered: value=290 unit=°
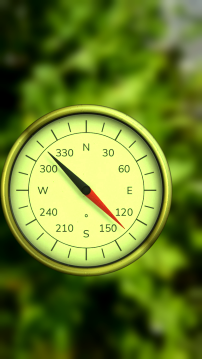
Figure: value=135 unit=°
